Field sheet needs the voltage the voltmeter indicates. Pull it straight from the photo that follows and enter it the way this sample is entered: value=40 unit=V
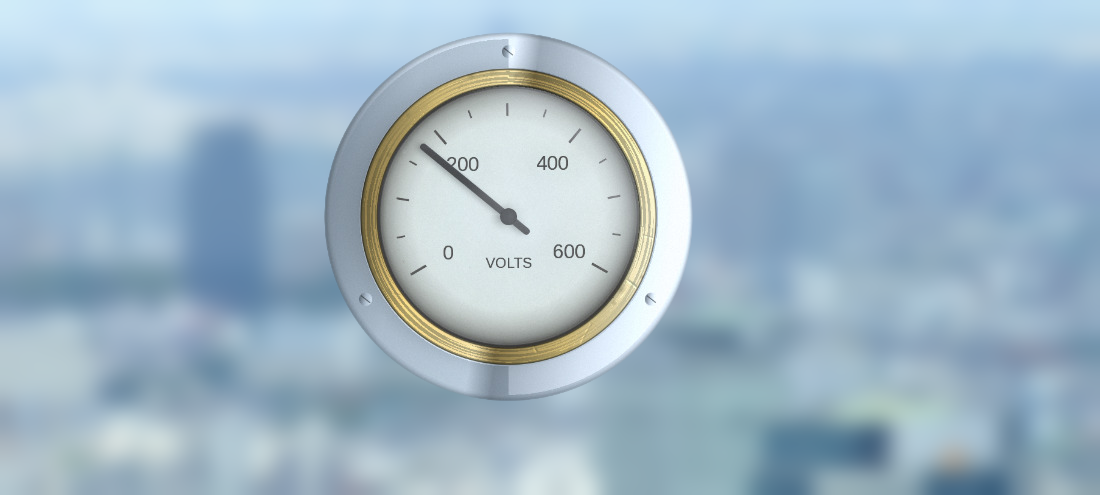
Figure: value=175 unit=V
